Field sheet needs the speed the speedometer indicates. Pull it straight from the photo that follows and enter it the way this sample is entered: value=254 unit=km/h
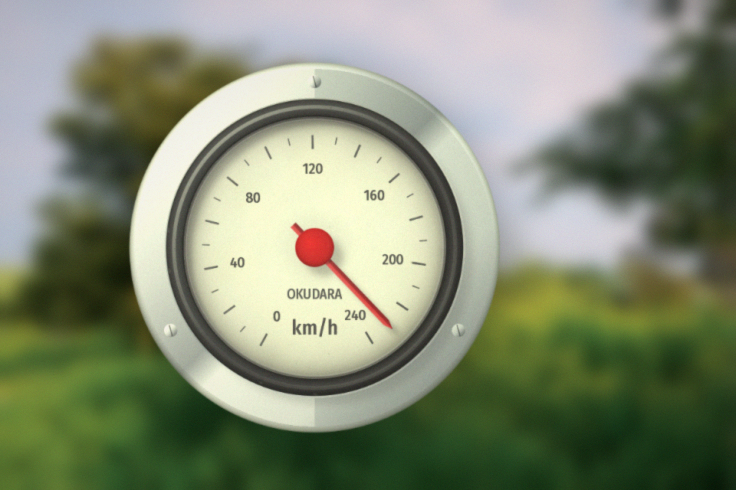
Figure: value=230 unit=km/h
